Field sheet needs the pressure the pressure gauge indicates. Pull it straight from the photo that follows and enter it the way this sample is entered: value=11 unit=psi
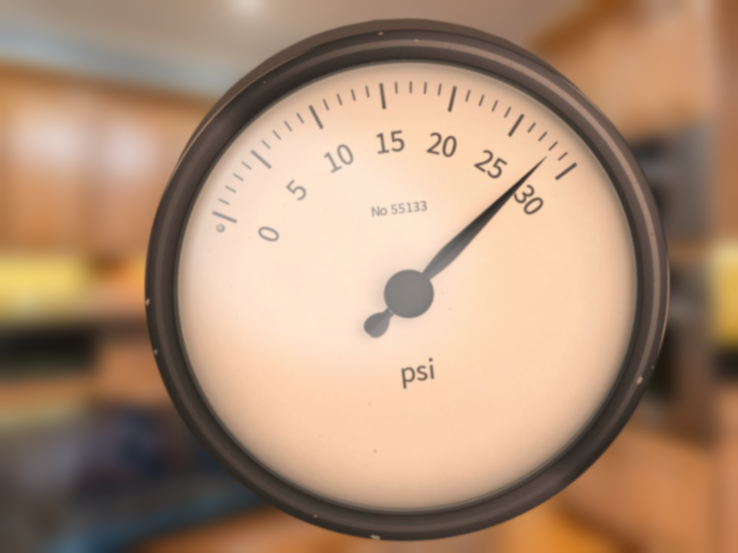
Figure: value=28 unit=psi
